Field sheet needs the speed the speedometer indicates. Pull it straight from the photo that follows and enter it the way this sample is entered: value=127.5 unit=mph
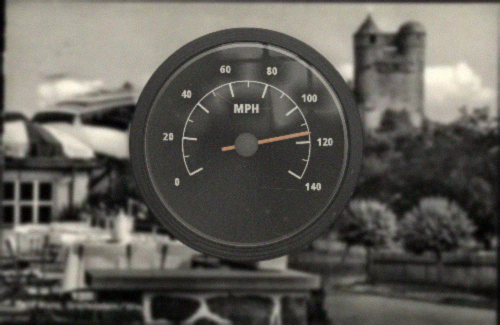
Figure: value=115 unit=mph
